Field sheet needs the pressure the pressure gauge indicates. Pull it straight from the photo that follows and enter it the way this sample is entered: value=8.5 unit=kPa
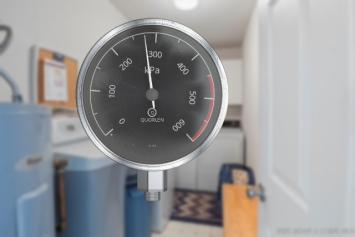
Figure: value=275 unit=kPa
